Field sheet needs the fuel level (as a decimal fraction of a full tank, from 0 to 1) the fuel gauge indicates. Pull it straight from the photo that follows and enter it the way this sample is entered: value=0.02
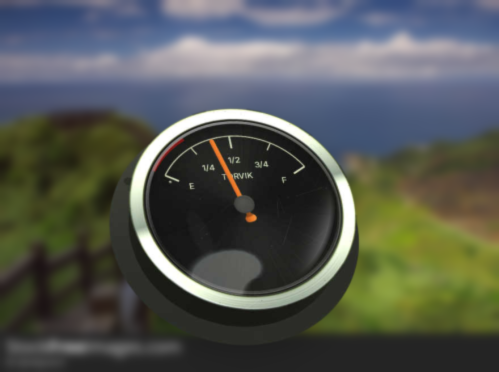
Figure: value=0.375
